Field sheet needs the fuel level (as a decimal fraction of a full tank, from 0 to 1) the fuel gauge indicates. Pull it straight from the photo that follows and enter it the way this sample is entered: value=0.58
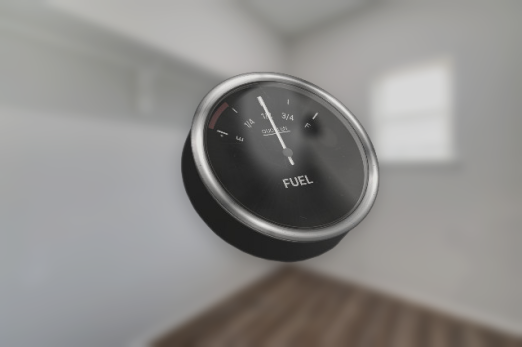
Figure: value=0.5
